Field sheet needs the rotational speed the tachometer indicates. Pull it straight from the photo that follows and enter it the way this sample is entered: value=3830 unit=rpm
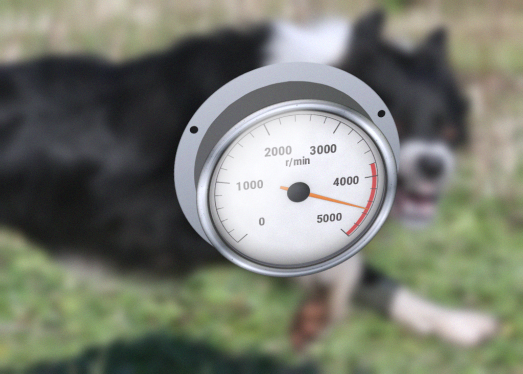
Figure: value=4500 unit=rpm
